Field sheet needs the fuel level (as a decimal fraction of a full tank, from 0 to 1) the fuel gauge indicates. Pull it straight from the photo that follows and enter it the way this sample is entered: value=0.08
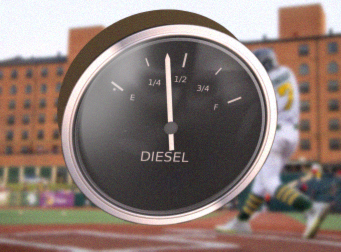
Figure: value=0.375
